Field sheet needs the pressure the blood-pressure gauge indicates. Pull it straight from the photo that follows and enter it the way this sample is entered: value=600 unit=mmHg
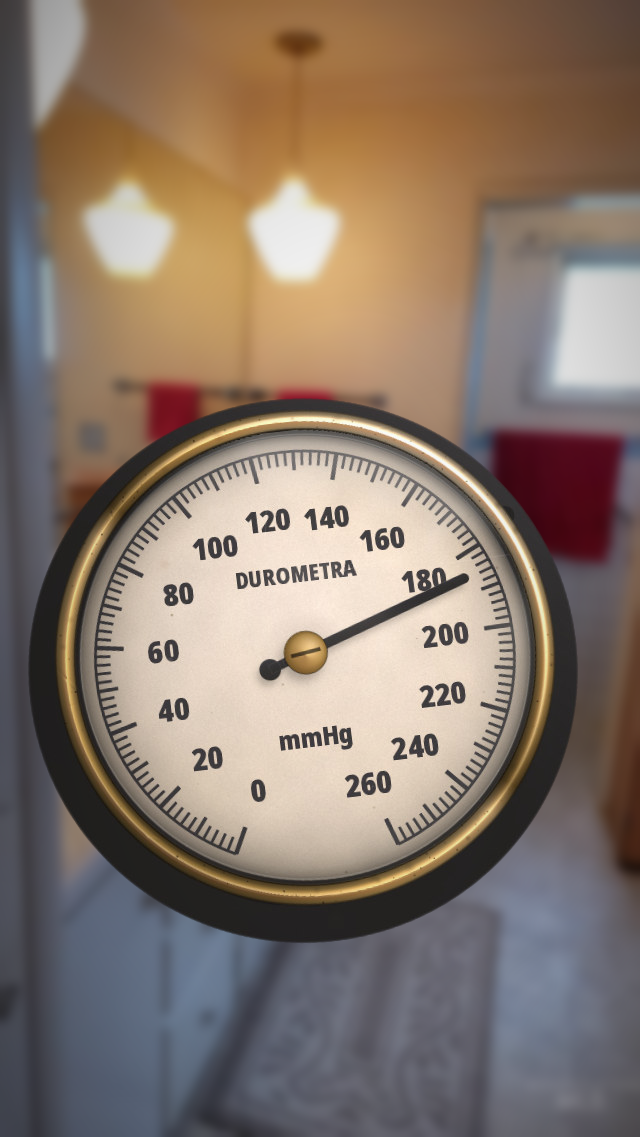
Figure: value=186 unit=mmHg
